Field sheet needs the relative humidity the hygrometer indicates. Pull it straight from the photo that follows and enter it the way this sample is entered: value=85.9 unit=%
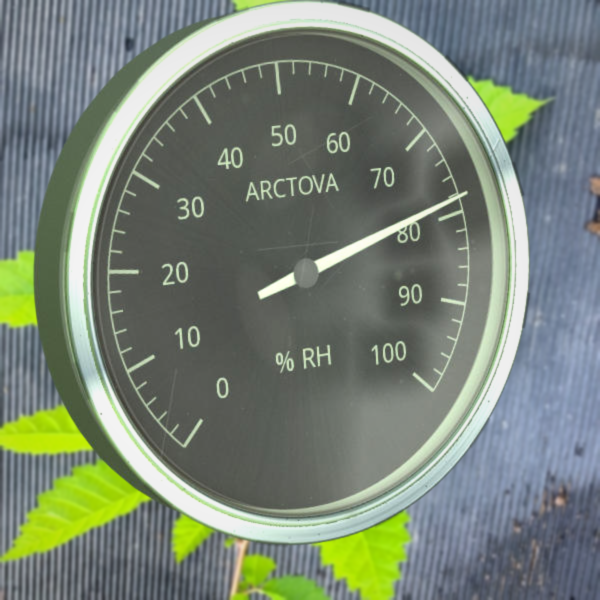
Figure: value=78 unit=%
